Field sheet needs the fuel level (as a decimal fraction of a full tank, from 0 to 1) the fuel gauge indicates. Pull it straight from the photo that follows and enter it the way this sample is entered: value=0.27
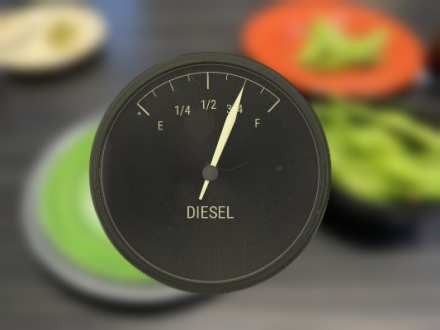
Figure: value=0.75
